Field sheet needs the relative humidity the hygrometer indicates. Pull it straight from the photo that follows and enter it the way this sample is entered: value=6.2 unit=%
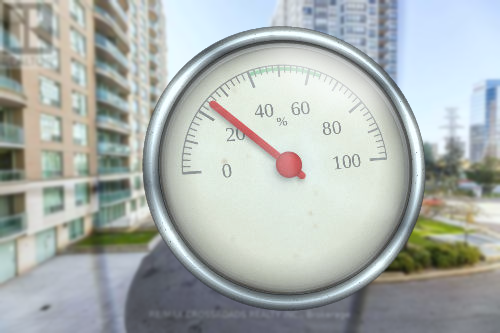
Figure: value=24 unit=%
